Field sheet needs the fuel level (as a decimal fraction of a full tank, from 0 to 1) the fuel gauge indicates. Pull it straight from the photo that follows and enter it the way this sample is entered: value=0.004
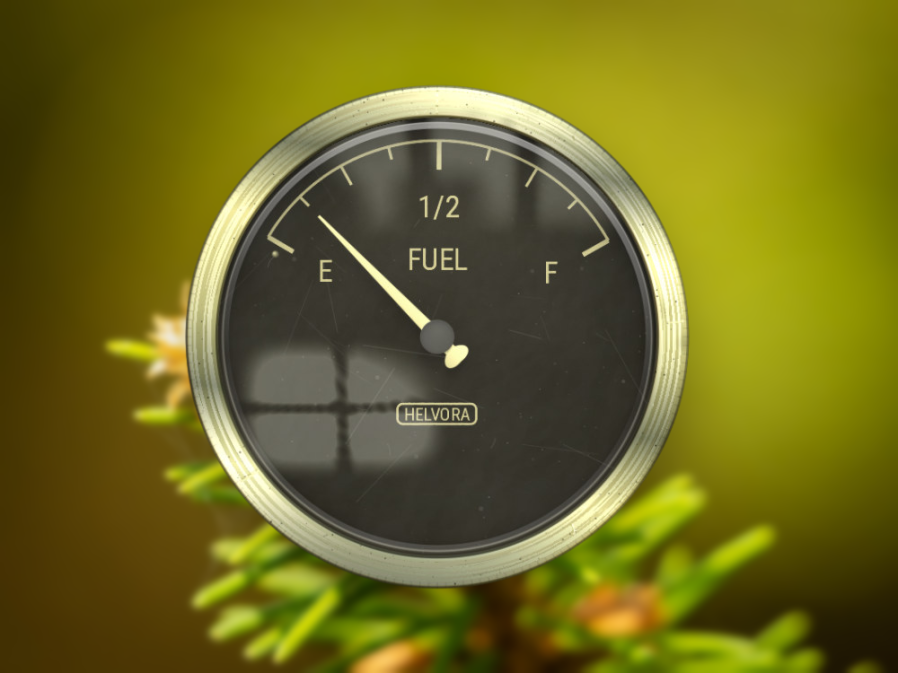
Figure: value=0.125
